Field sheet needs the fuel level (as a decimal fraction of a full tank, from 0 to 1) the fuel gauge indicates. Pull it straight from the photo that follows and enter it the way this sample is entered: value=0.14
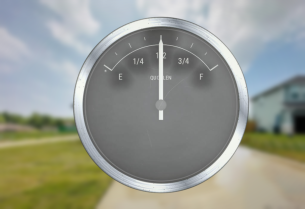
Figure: value=0.5
